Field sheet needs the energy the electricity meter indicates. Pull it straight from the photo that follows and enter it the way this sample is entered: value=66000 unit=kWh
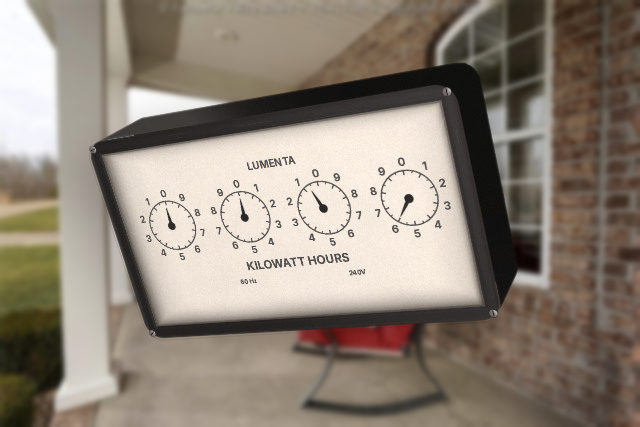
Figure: value=6 unit=kWh
